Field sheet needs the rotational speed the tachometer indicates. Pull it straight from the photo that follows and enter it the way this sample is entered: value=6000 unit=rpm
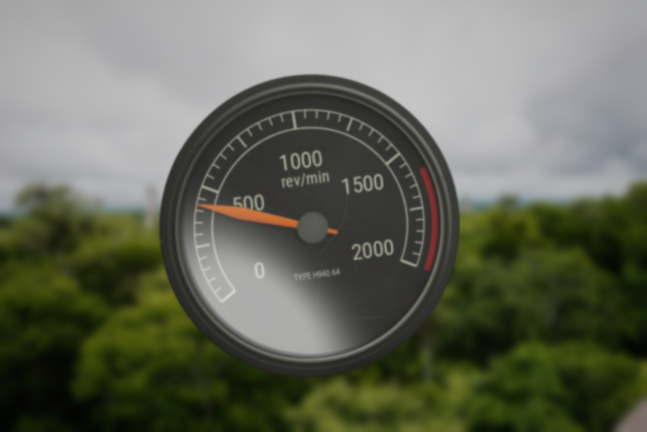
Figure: value=425 unit=rpm
